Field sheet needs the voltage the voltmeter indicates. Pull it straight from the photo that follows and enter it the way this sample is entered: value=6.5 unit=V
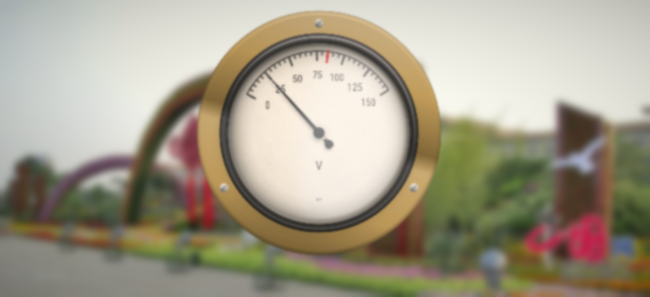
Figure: value=25 unit=V
